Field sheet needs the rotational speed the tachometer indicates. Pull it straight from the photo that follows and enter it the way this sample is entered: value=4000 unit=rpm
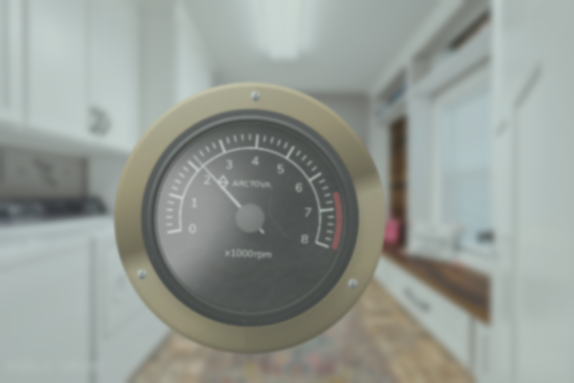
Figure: value=2200 unit=rpm
